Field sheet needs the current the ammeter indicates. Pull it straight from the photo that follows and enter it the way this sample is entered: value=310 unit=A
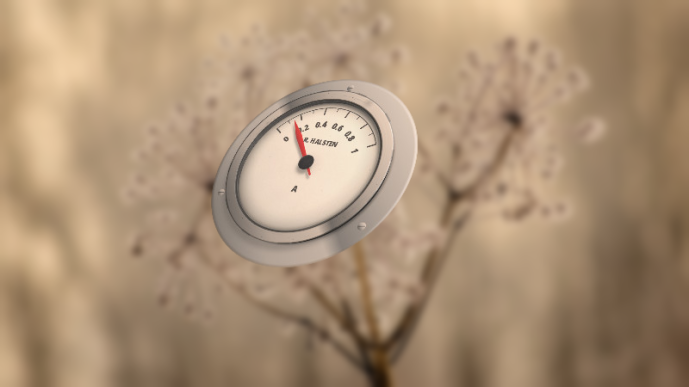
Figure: value=0.15 unit=A
